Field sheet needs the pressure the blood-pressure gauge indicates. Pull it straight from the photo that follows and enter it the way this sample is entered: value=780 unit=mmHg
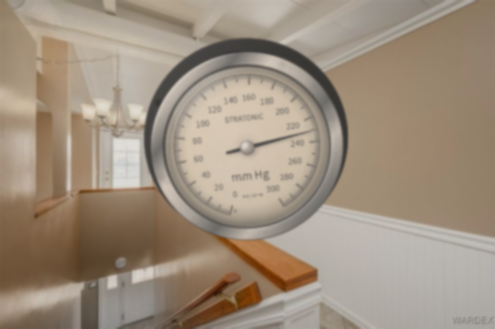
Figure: value=230 unit=mmHg
